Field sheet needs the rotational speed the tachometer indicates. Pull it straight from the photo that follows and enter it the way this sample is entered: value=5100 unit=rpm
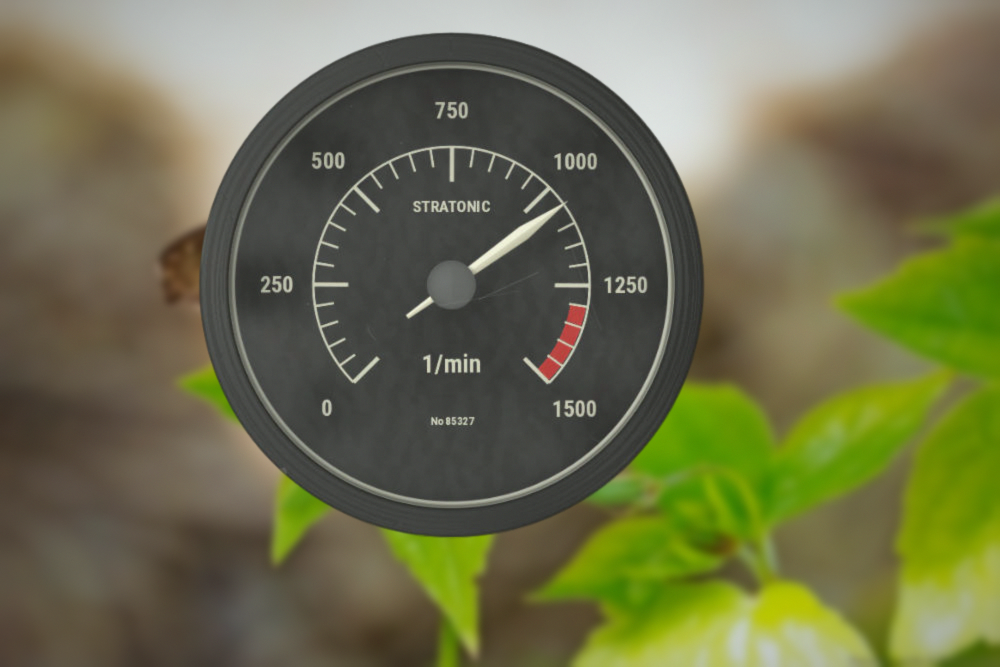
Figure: value=1050 unit=rpm
